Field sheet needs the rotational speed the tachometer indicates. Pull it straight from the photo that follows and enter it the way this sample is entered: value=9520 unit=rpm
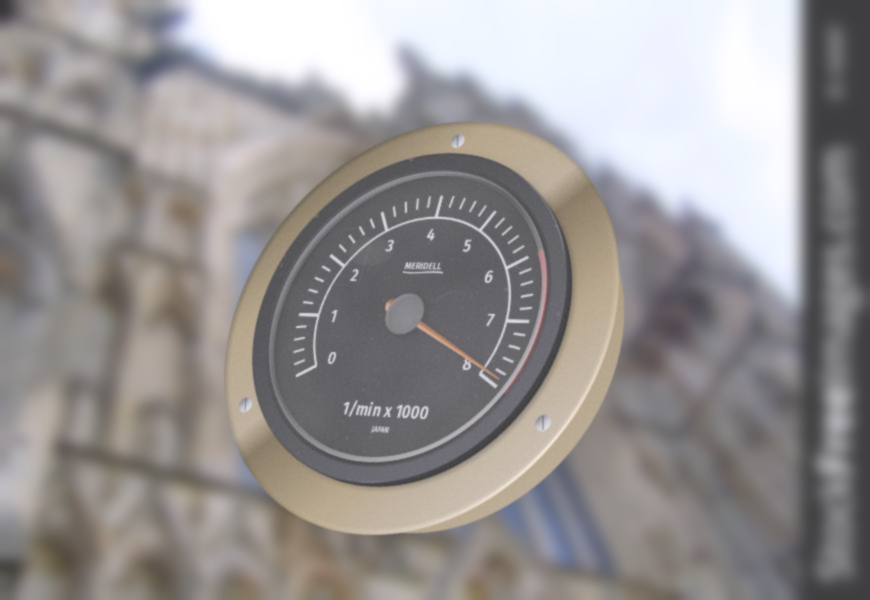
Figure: value=7900 unit=rpm
